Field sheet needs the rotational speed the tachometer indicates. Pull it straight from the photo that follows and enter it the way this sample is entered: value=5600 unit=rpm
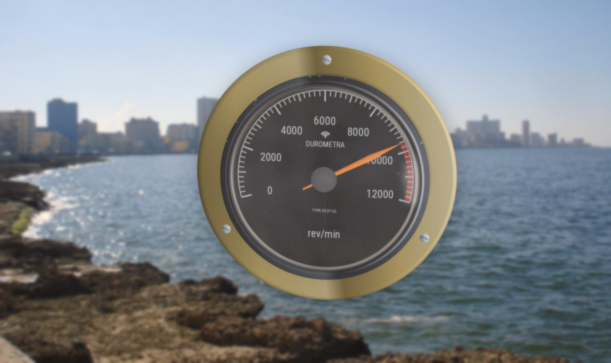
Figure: value=9600 unit=rpm
